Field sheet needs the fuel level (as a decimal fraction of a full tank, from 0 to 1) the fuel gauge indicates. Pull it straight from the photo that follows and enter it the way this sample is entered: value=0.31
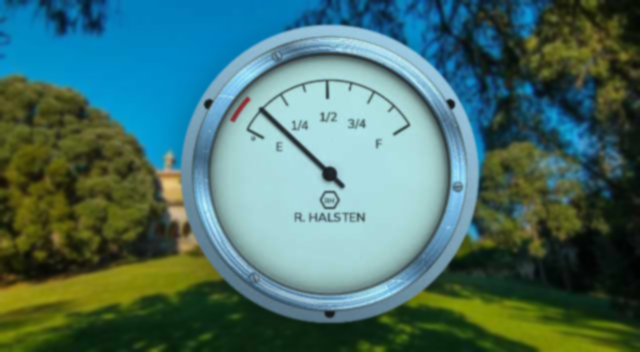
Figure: value=0.125
